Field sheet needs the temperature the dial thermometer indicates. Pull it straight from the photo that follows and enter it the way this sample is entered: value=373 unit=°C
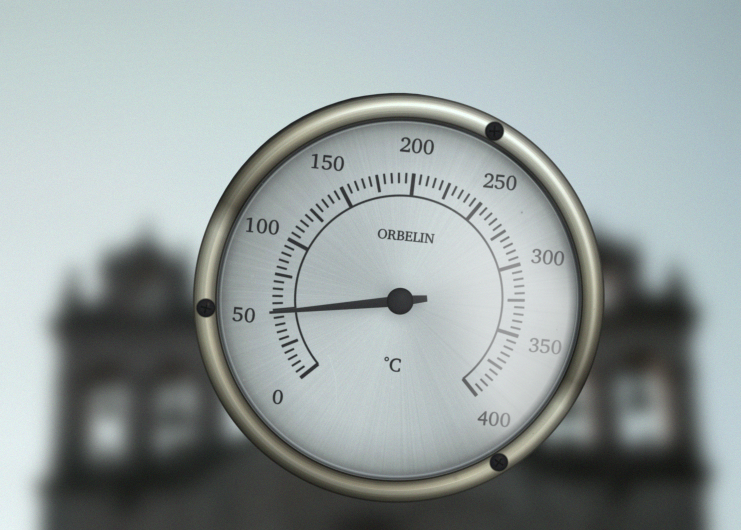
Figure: value=50 unit=°C
